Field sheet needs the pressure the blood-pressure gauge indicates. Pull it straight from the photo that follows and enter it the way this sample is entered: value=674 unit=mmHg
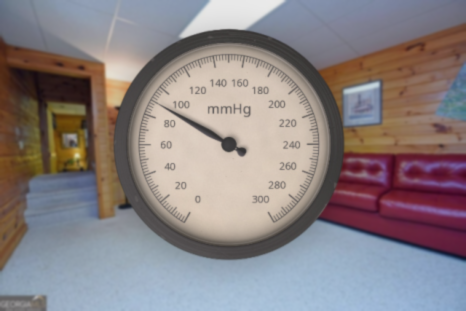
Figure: value=90 unit=mmHg
